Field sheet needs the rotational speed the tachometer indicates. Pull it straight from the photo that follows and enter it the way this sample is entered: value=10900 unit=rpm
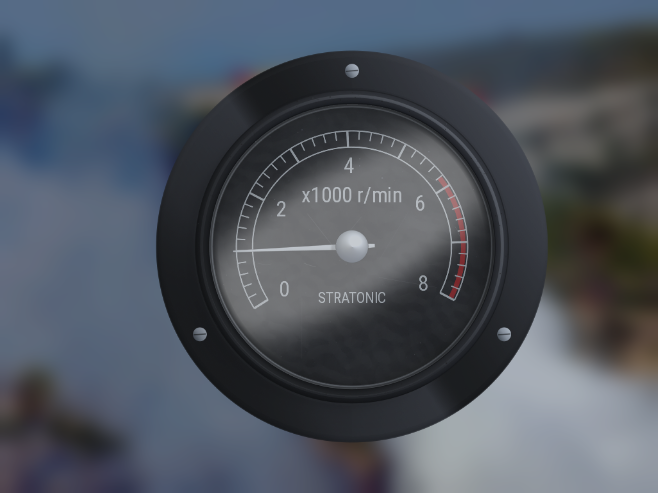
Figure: value=1000 unit=rpm
